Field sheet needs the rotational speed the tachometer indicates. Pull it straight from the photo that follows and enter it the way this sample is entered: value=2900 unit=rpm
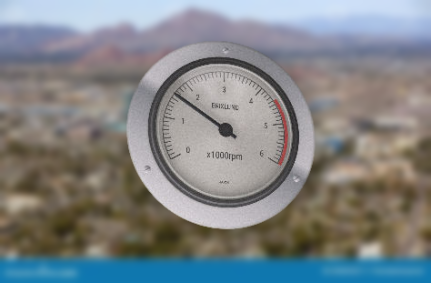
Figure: value=1600 unit=rpm
